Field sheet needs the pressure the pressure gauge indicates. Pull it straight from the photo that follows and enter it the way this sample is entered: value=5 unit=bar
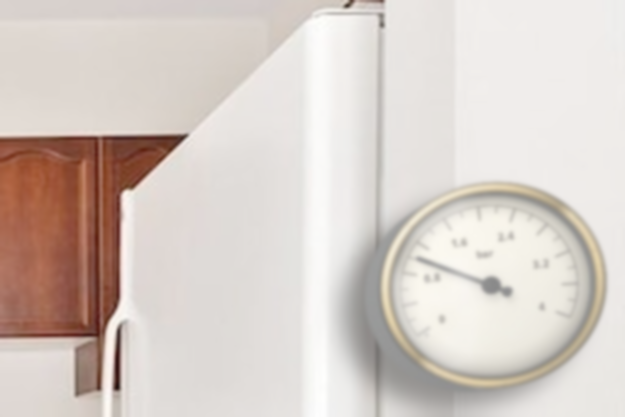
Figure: value=1 unit=bar
